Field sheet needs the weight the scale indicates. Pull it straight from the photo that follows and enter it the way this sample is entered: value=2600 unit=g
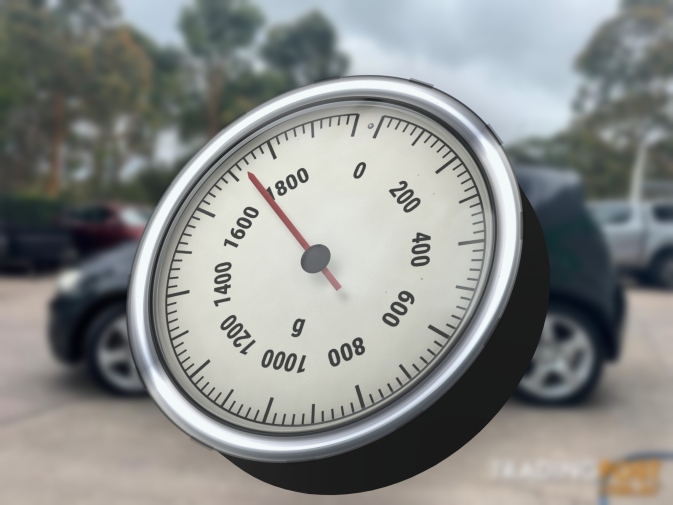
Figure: value=1730 unit=g
